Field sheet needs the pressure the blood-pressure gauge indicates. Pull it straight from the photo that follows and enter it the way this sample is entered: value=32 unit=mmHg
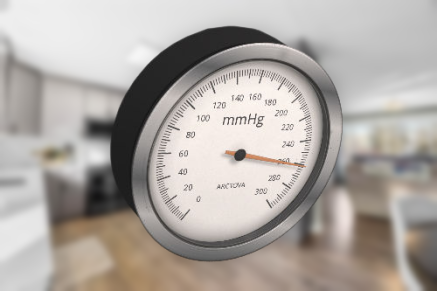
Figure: value=260 unit=mmHg
